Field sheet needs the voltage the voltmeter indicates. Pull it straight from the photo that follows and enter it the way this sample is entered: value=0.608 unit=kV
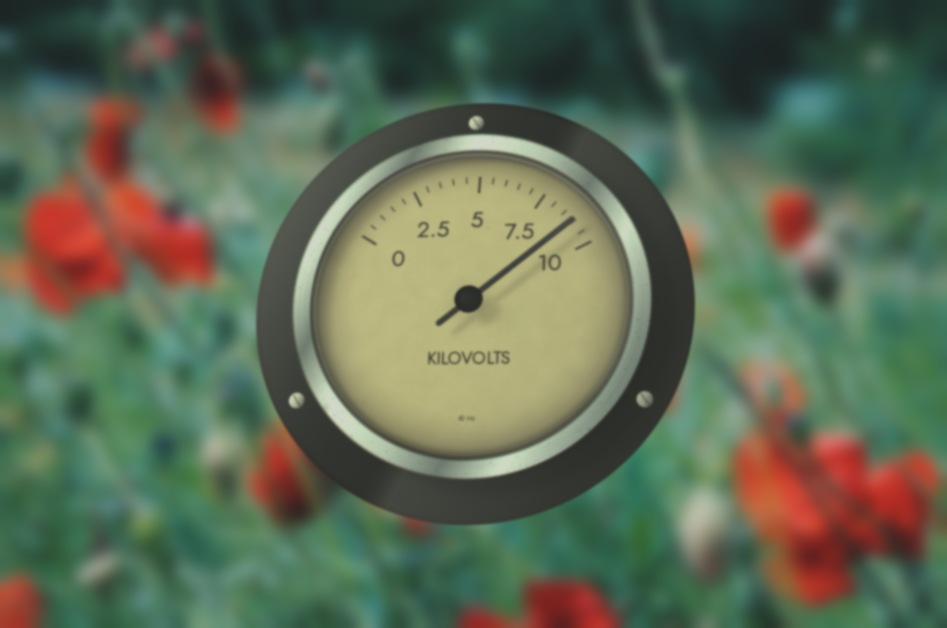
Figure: value=9 unit=kV
